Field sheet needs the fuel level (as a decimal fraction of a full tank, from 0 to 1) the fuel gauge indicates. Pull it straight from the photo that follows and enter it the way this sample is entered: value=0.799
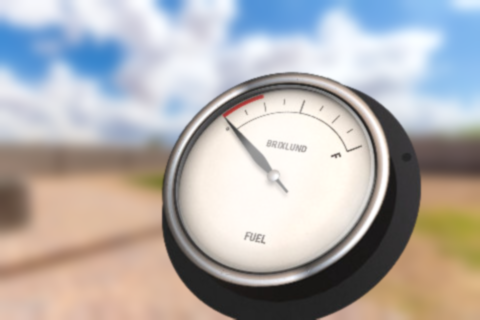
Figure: value=0
